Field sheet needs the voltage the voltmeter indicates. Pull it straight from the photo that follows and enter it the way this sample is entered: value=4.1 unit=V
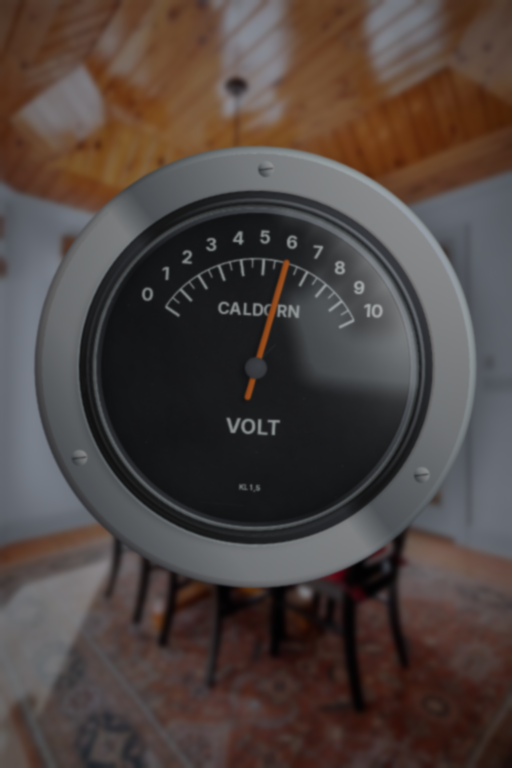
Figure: value=6 unit=V
